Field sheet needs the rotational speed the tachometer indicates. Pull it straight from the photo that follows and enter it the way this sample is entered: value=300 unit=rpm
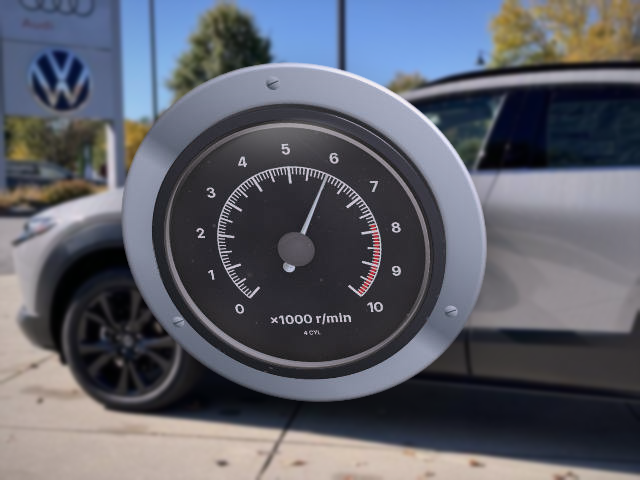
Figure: value=6000 unit=rpm
